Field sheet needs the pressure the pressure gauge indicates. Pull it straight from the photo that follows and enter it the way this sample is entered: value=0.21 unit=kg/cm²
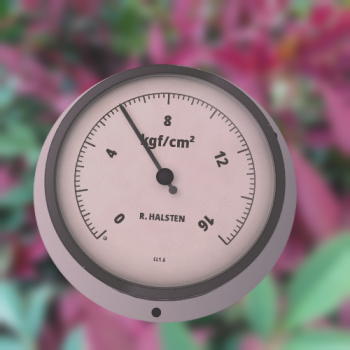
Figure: value=6 unit=kg/cm²
